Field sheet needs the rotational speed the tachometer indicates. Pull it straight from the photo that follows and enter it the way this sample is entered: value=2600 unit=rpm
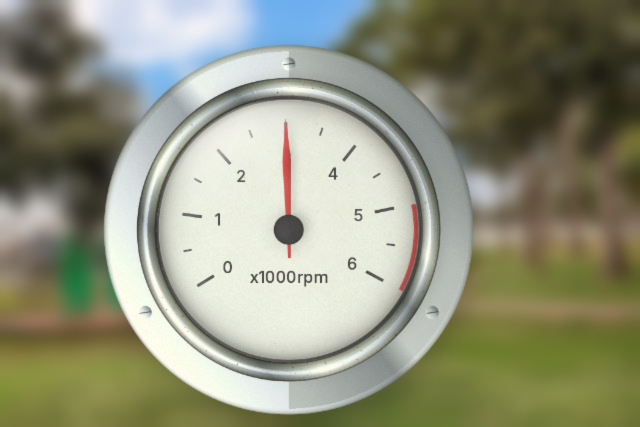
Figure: value=3000 unit=rpm
